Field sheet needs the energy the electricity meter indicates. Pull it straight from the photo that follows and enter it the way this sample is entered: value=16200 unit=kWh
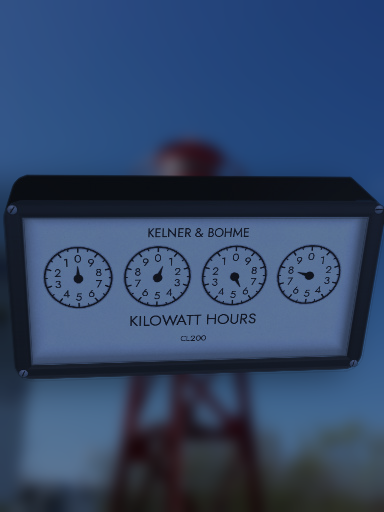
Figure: value=58 unit=kWh
